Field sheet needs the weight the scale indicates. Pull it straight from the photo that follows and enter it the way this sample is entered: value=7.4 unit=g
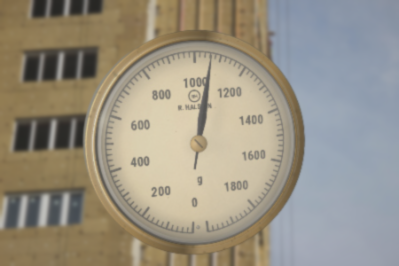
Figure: value=1060 unit=g
